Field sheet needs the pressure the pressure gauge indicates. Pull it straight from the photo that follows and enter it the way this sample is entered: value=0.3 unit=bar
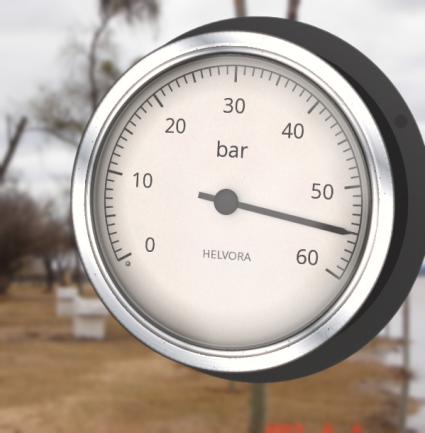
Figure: value=55 unit=bar
